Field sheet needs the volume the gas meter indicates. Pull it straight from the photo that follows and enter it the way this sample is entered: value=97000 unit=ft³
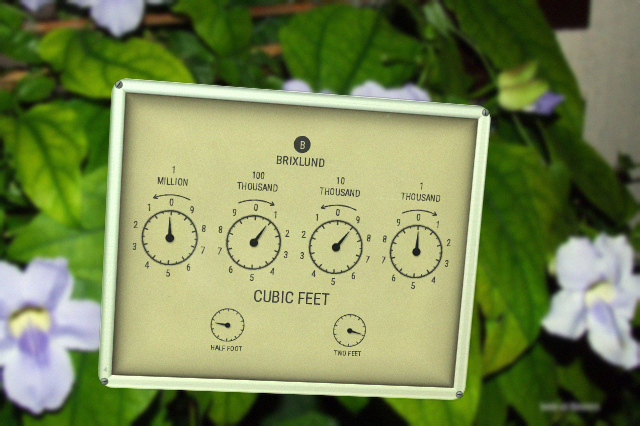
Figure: value=9000 unit=ft³
